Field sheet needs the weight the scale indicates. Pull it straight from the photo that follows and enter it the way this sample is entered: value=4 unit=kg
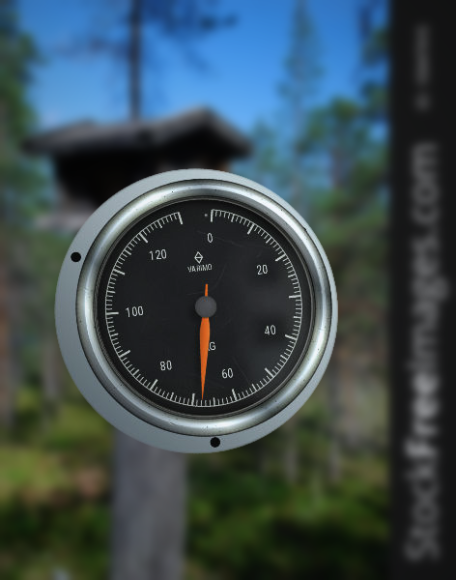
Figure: value=68 unit=kg
